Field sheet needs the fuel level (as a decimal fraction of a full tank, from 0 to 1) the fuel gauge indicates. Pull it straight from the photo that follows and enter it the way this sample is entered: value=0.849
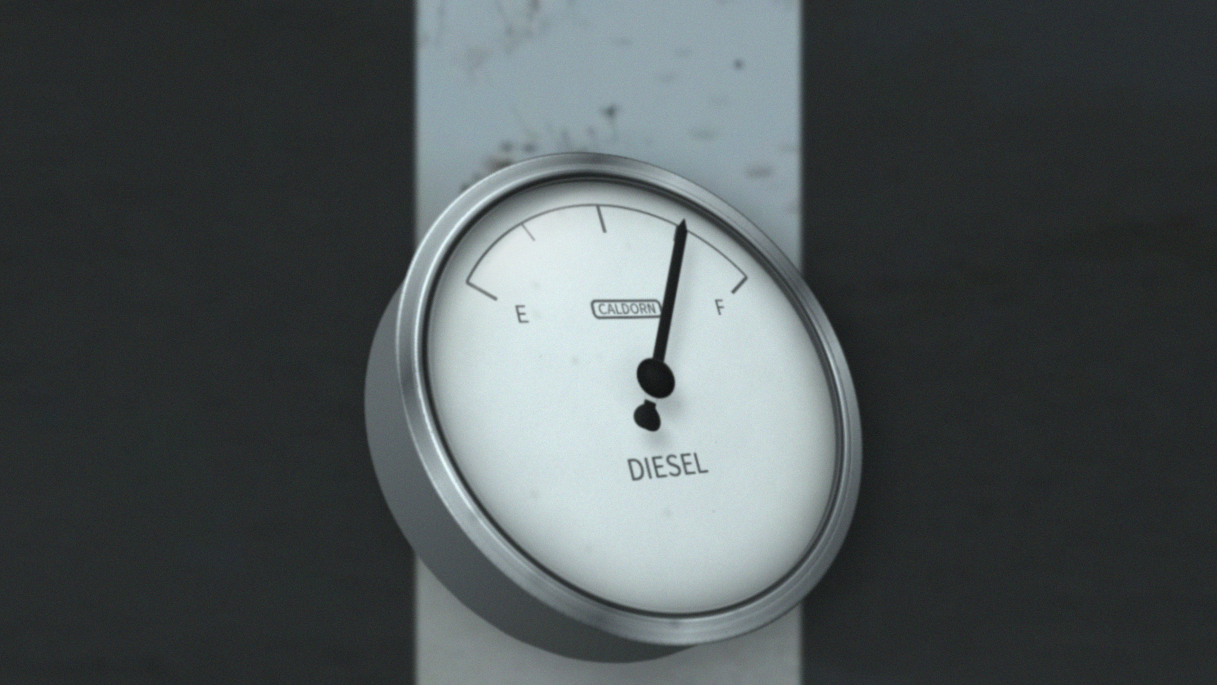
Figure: value=0.75
